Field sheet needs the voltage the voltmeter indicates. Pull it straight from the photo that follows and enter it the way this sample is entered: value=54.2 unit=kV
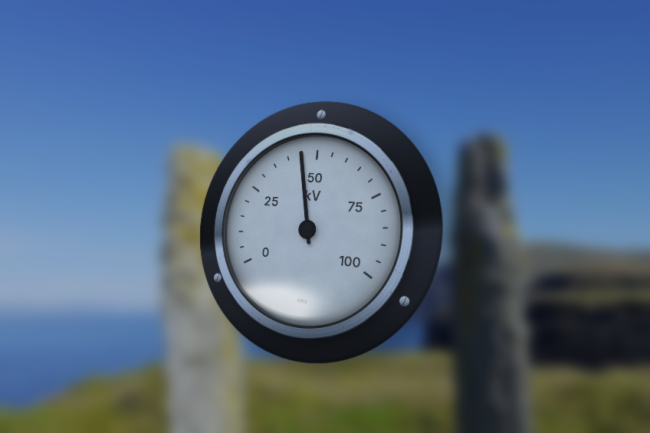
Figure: value=45 unit=kV
